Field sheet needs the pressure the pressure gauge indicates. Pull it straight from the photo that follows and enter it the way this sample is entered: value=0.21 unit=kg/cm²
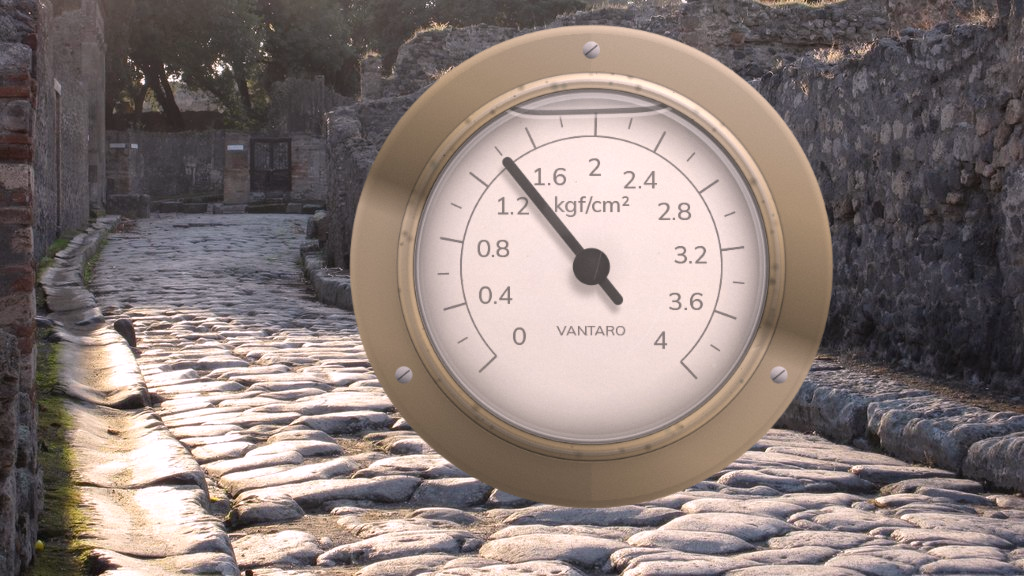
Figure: value=1.4 unit=kg/cm²
